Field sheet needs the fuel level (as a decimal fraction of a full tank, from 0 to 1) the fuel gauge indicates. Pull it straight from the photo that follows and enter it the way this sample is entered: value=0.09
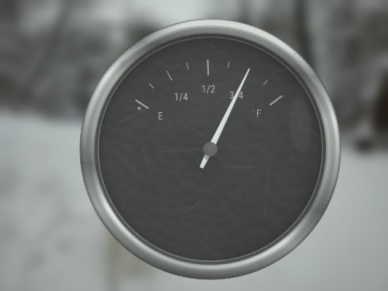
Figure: value=0.75
